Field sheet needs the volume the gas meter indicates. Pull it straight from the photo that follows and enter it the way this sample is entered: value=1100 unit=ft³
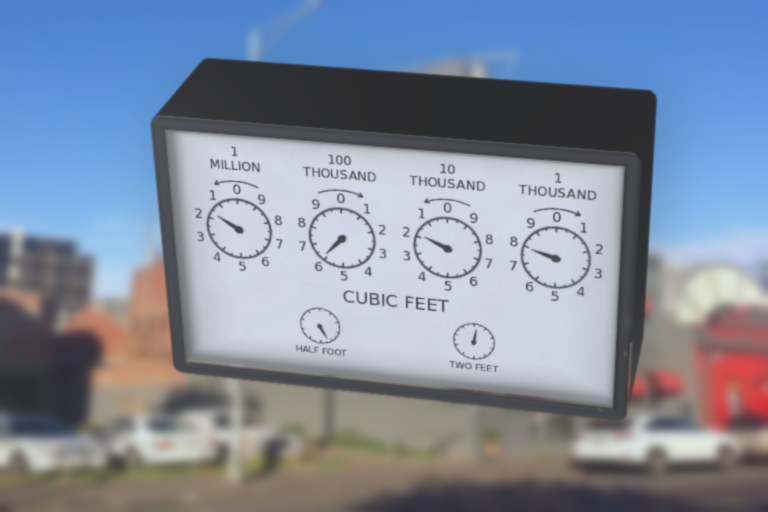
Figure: value=161800 unit=ft³
